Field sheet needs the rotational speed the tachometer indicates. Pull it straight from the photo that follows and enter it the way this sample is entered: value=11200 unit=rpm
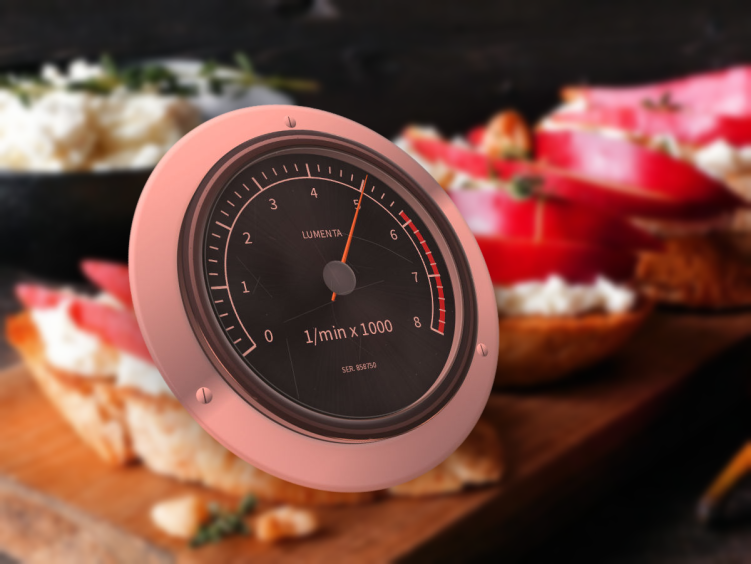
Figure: value=5000 unit=rpm
